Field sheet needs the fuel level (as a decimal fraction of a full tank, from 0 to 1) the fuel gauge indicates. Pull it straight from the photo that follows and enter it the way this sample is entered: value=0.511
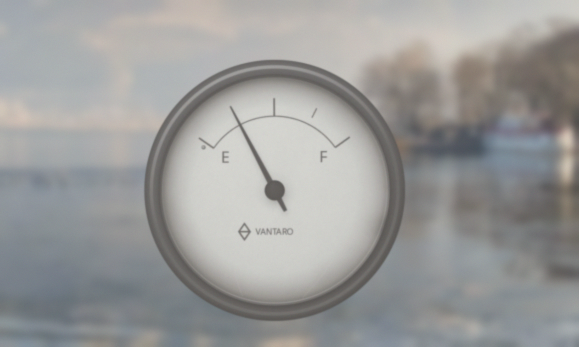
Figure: value=0.25
